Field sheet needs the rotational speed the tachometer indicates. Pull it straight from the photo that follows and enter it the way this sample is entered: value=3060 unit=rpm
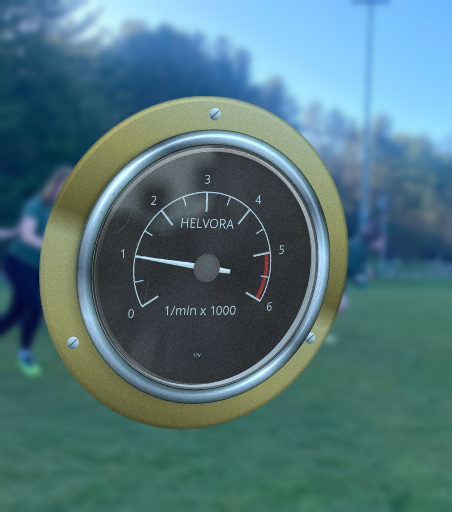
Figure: value=1000 unit=rpm
